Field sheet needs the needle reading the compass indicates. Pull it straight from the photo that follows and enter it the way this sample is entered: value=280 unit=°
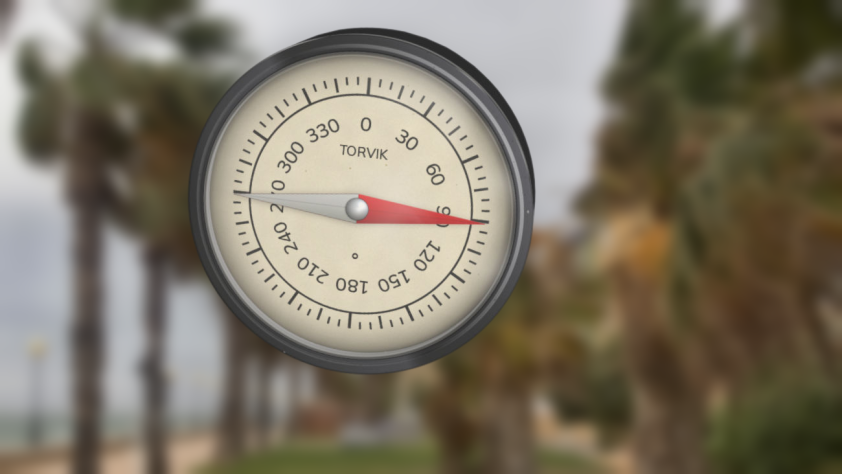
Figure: value=90 unit=°
